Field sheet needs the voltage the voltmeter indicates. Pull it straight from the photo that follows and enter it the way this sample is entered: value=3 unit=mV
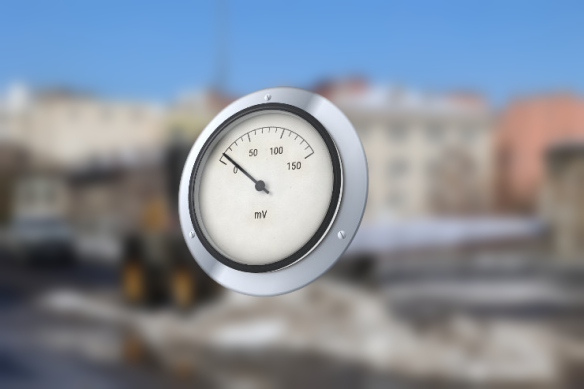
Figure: value=10 unit=mV
